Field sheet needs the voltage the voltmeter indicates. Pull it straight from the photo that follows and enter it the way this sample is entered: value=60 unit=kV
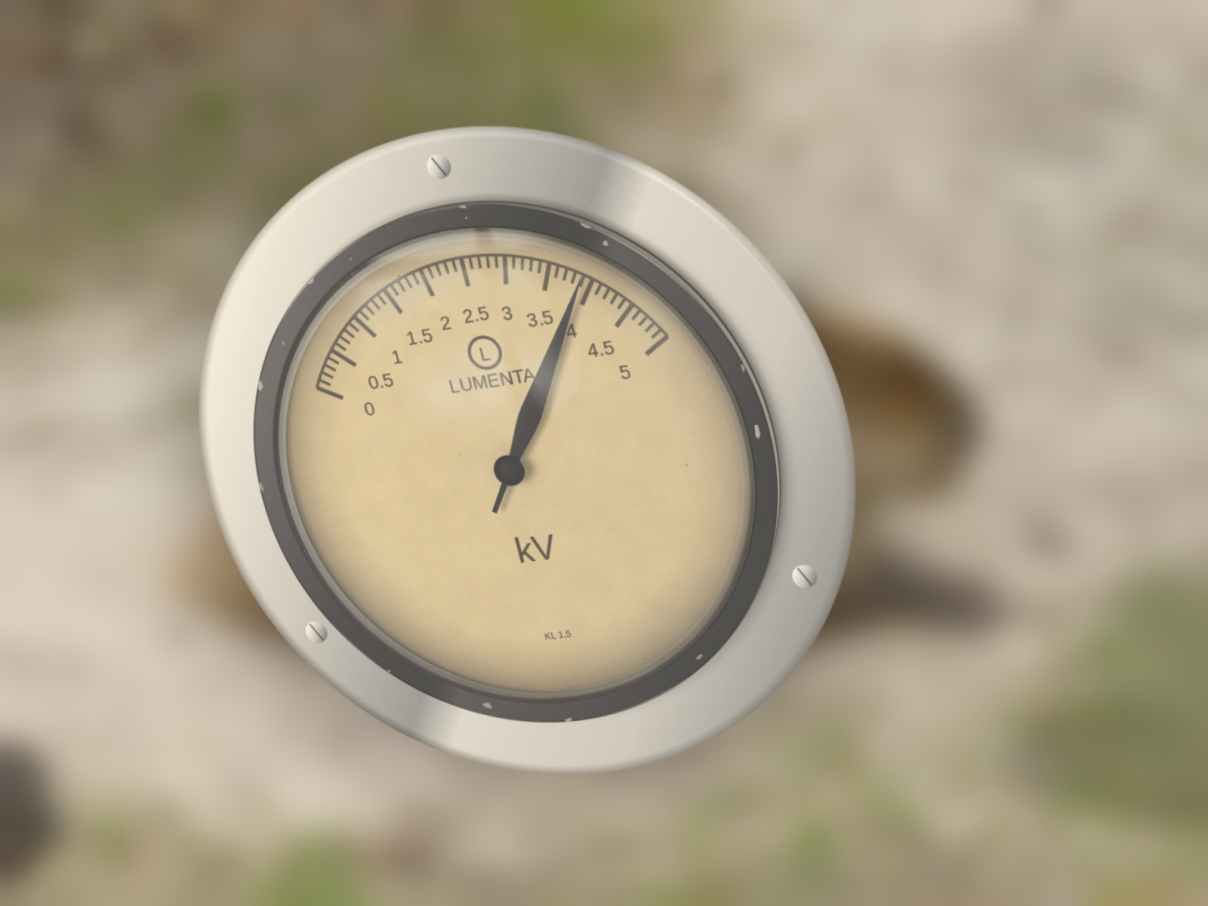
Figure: value=3.9 unit=kV
